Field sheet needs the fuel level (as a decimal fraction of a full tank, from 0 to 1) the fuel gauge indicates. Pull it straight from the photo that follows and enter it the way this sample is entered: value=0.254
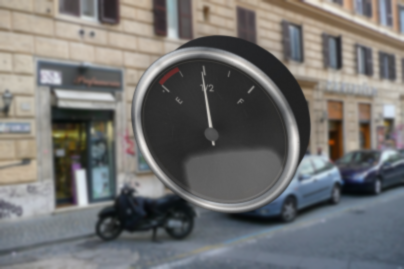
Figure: value=0.5
